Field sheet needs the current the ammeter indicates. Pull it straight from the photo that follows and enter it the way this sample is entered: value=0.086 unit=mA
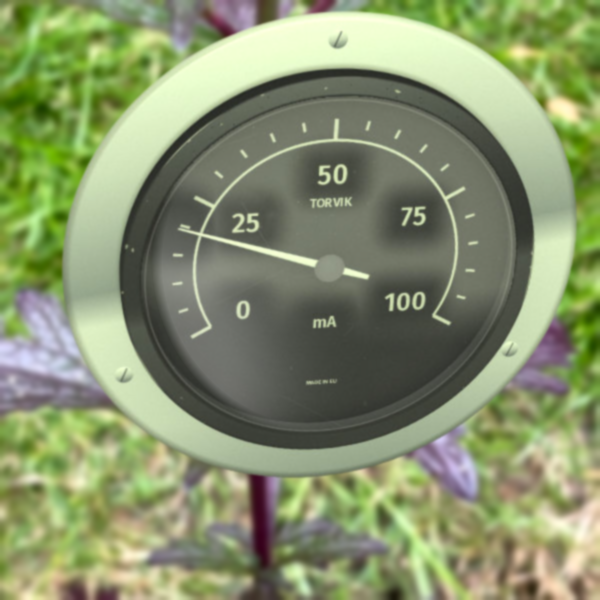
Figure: value=20 unit=mA
